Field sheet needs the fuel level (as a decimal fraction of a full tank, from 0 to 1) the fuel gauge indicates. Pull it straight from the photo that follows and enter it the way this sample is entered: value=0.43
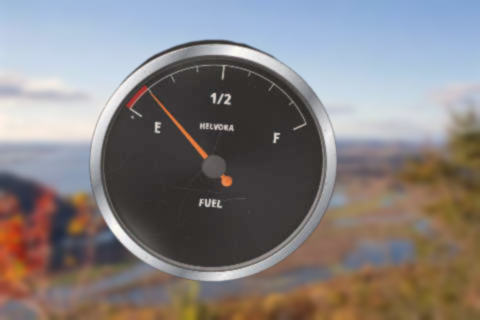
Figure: value=0.125
